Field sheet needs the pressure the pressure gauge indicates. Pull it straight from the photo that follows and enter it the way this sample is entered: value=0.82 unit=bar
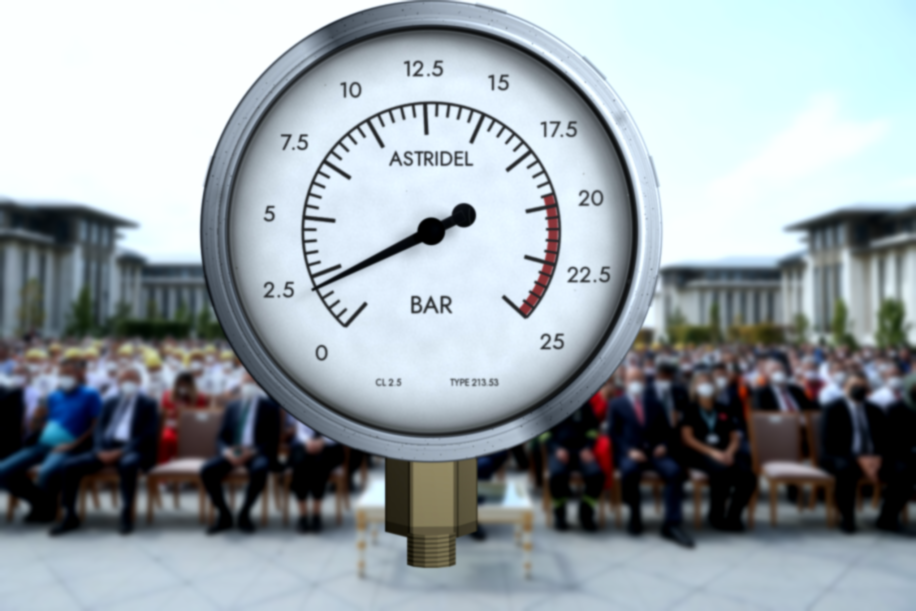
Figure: value=2 unit=bar
